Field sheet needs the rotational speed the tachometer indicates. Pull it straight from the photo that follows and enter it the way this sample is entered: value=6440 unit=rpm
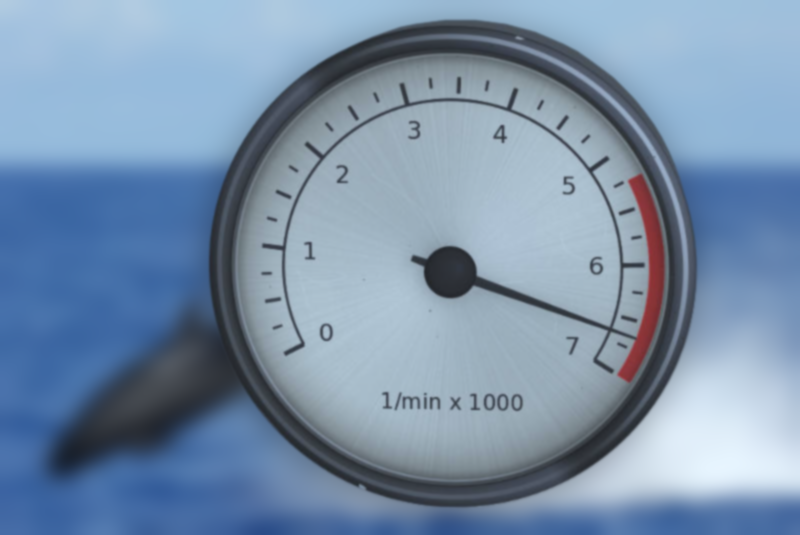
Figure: value=6625 unit=rpm
